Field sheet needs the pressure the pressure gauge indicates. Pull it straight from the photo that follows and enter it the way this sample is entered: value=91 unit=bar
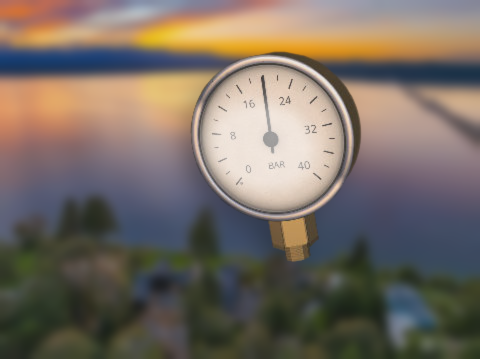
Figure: value=20 unit=bar
